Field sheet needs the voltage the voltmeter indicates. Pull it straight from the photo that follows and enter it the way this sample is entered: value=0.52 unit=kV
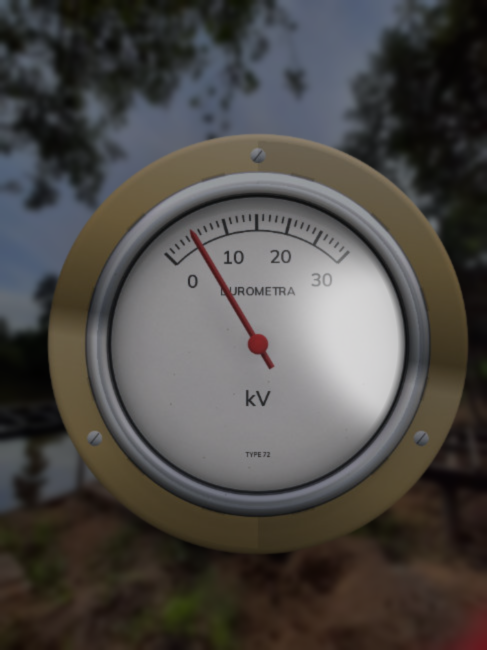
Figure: value=5 unit=kV
